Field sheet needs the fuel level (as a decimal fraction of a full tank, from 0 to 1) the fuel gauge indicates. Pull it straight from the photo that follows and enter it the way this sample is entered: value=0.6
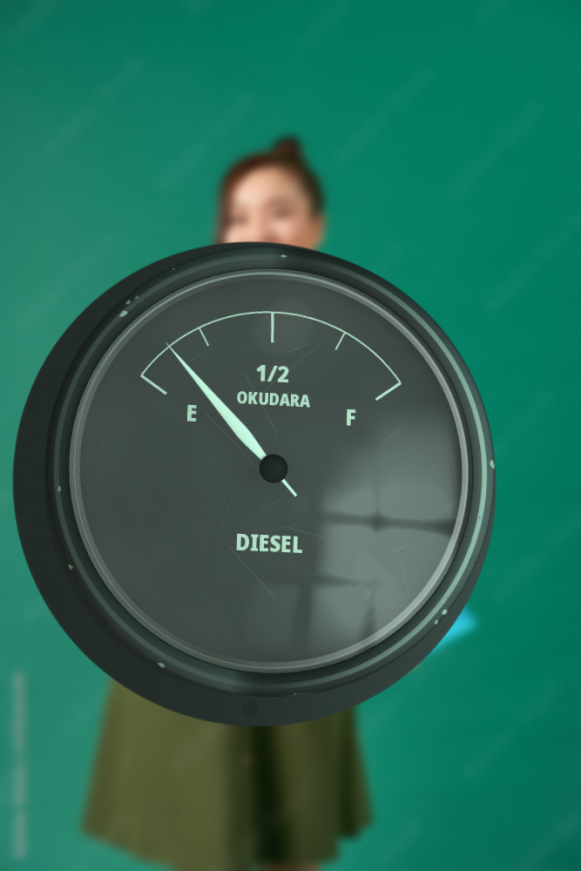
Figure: value=0.125
